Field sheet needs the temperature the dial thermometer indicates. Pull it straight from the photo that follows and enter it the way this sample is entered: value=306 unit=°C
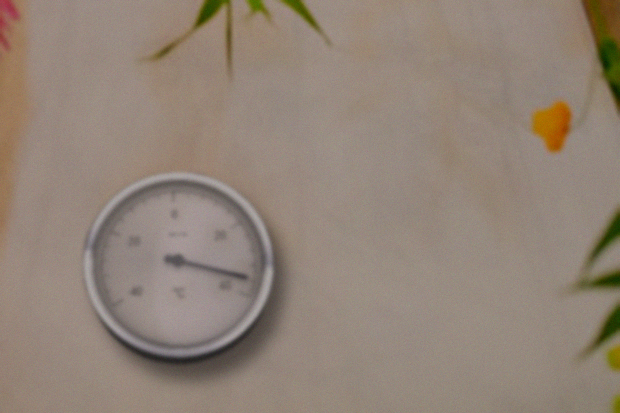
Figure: value=36 unit=°C
